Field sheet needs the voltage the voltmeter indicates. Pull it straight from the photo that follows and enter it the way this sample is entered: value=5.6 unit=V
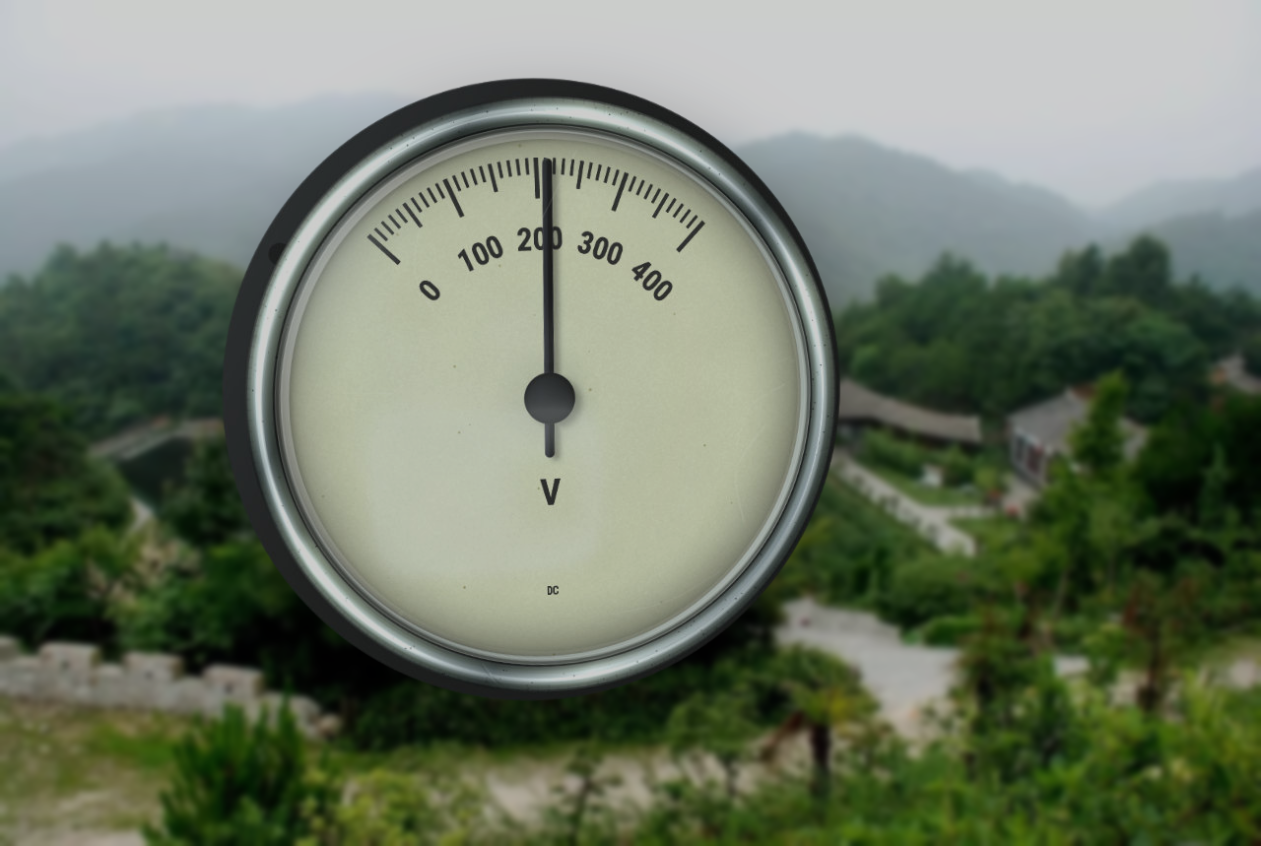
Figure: value=210 unit=V
